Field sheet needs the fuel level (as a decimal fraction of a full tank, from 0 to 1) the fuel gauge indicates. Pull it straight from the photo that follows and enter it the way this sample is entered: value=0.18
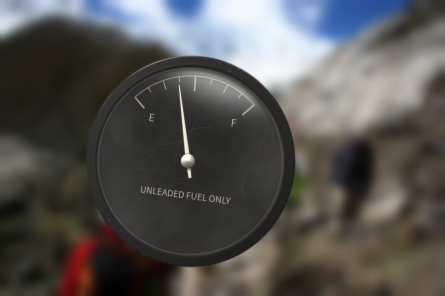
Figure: value=0.375
